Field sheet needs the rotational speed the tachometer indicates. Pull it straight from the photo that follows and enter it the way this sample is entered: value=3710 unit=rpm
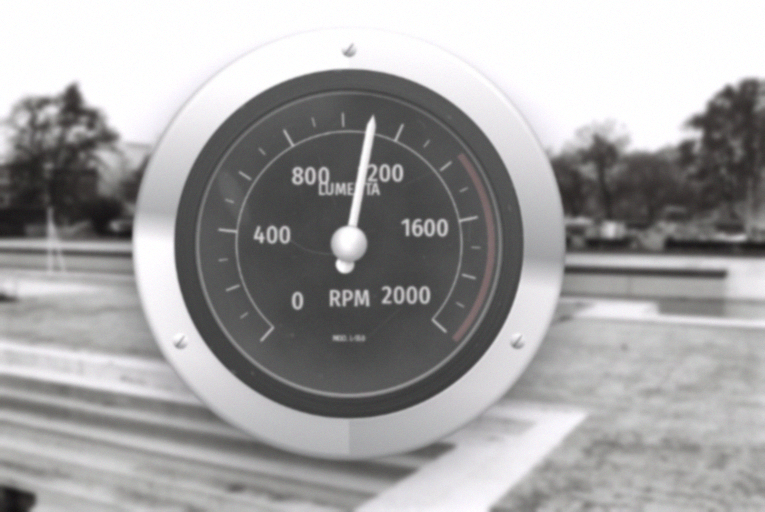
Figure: value=1100 unit=rpm
